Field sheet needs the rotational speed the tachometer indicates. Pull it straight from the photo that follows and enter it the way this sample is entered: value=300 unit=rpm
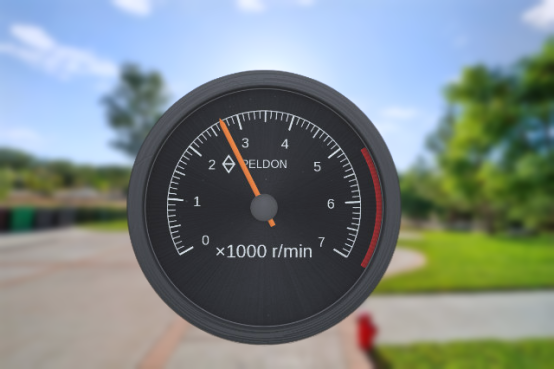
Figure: value=2700 unit=rpm
